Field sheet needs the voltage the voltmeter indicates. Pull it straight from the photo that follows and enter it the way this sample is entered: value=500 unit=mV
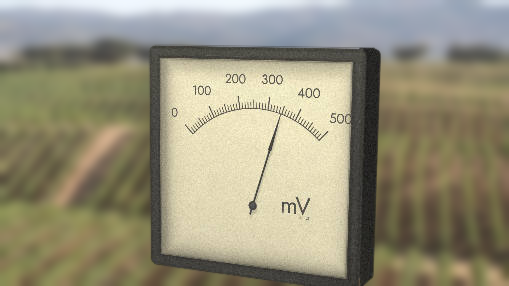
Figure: value=350 unit=mV
